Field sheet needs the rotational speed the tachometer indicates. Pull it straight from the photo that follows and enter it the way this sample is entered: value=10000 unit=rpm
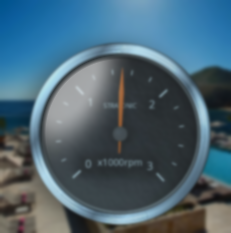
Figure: value=1500 unit=rpm
